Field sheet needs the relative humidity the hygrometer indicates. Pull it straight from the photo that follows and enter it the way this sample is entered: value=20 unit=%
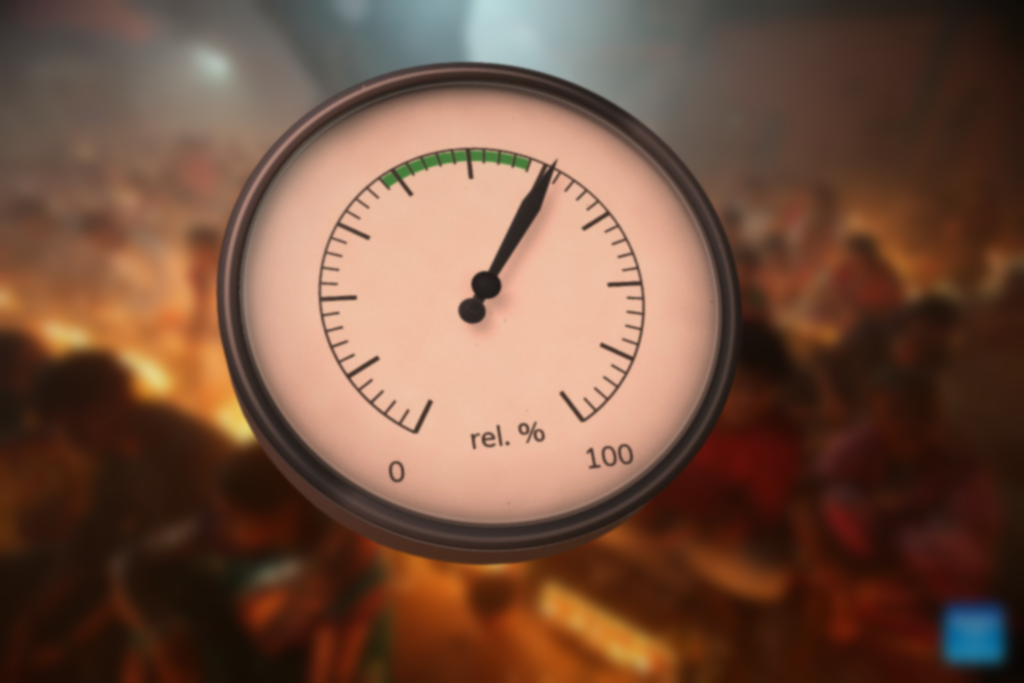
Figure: value=61 unit=%
